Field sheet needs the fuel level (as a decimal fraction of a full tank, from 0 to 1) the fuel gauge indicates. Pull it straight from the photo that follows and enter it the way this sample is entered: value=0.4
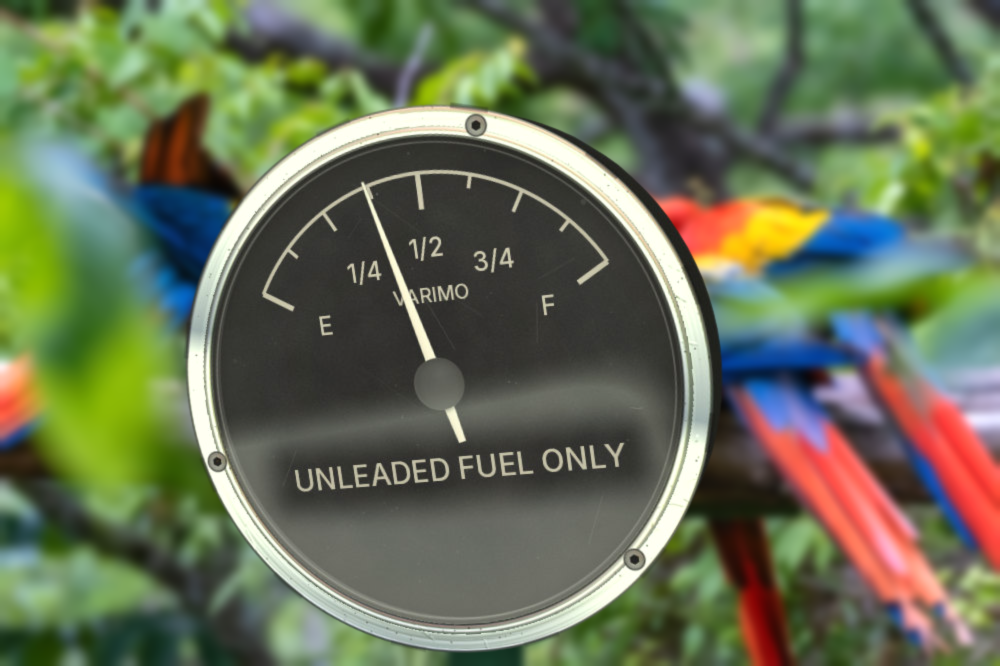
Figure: value=0.375
